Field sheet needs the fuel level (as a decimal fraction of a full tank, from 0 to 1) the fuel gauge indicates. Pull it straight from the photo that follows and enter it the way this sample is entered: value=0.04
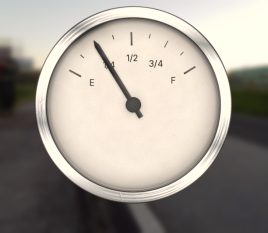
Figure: value=0.25
